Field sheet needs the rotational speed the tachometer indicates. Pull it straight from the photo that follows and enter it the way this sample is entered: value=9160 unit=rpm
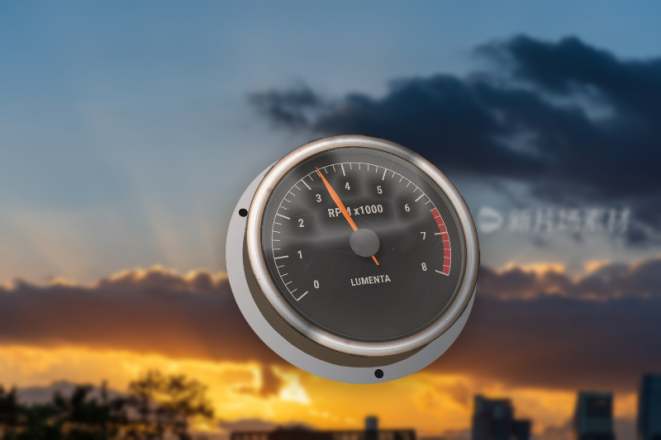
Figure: value=3400 unit=rpm
